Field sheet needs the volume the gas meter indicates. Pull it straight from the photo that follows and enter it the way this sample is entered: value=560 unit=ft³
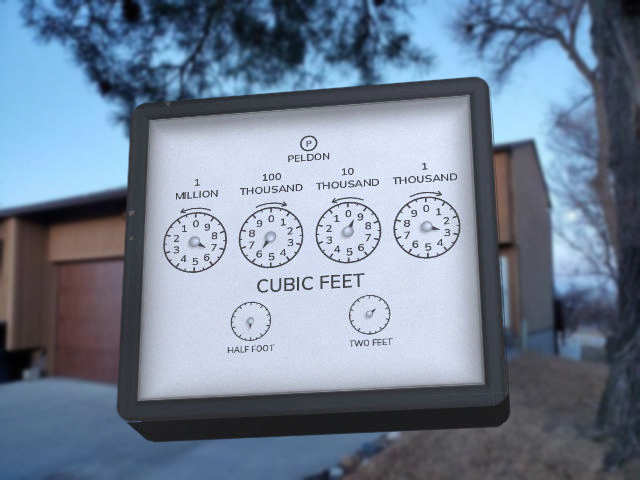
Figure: value=659300 unit=ft³
